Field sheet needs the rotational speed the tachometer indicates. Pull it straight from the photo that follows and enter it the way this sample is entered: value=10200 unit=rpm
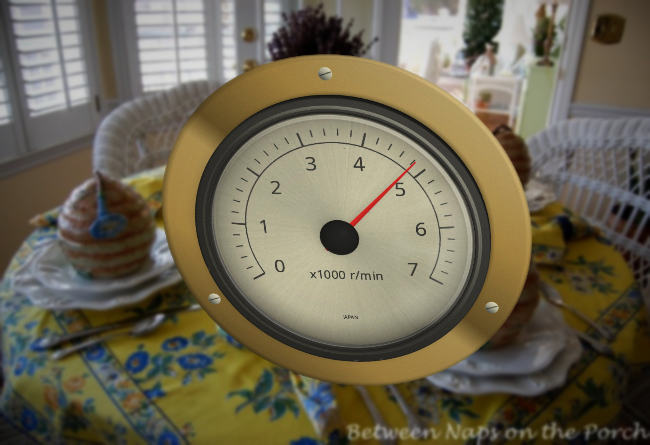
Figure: value=4800 unit=rpm
